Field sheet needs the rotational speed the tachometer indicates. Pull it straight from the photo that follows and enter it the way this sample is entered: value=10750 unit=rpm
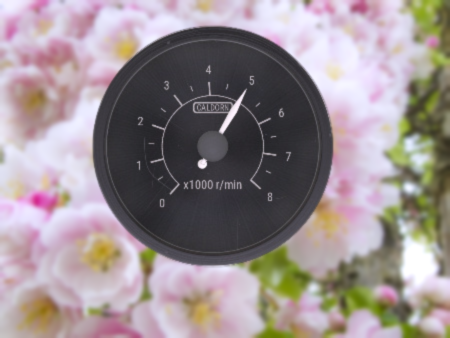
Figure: value=5000 unit=rpm
